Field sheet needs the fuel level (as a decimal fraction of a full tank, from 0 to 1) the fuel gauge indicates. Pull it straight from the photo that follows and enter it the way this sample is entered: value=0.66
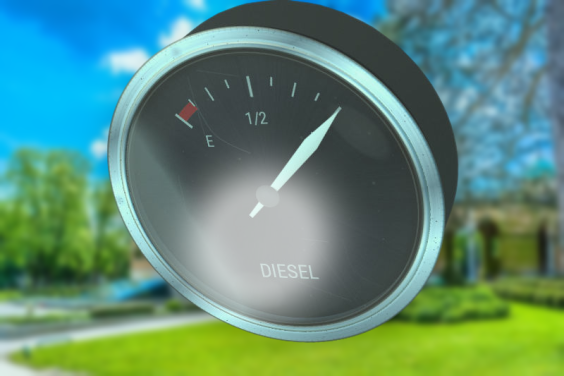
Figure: value=1
